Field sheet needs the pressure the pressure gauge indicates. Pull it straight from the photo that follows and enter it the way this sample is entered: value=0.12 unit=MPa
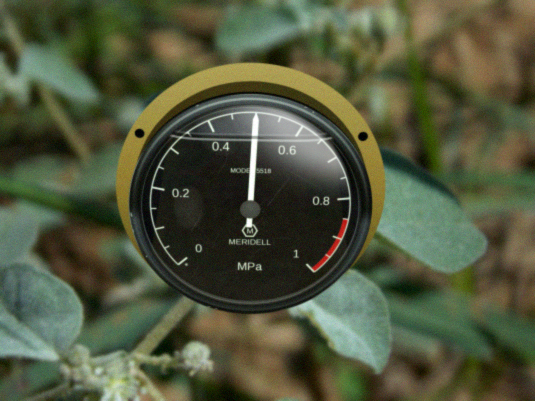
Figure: value=0.5 unit=MPa
